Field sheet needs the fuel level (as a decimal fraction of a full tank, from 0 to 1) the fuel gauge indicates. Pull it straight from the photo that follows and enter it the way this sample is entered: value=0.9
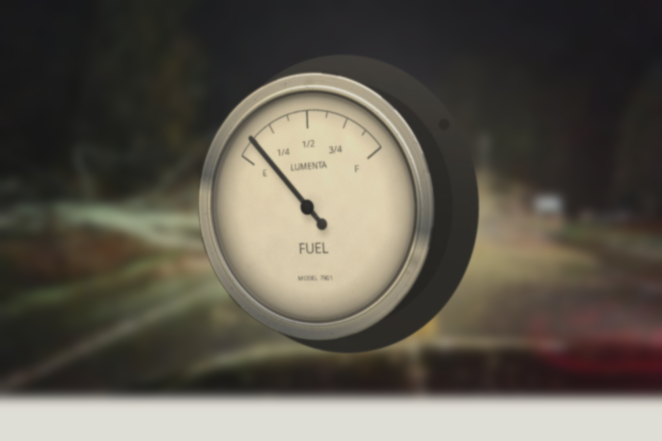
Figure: value=0.125
